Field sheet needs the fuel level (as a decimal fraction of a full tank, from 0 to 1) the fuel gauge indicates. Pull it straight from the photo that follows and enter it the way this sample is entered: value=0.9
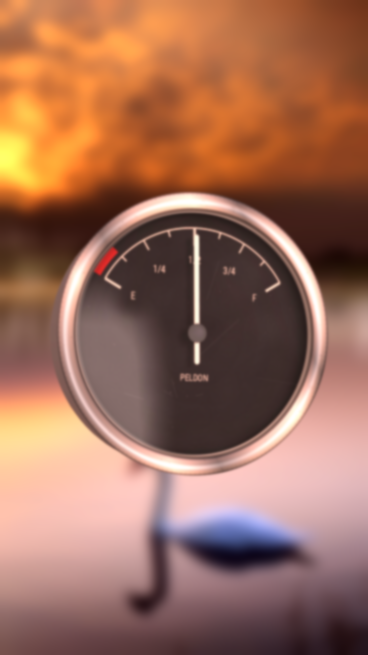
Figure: value=0.5
